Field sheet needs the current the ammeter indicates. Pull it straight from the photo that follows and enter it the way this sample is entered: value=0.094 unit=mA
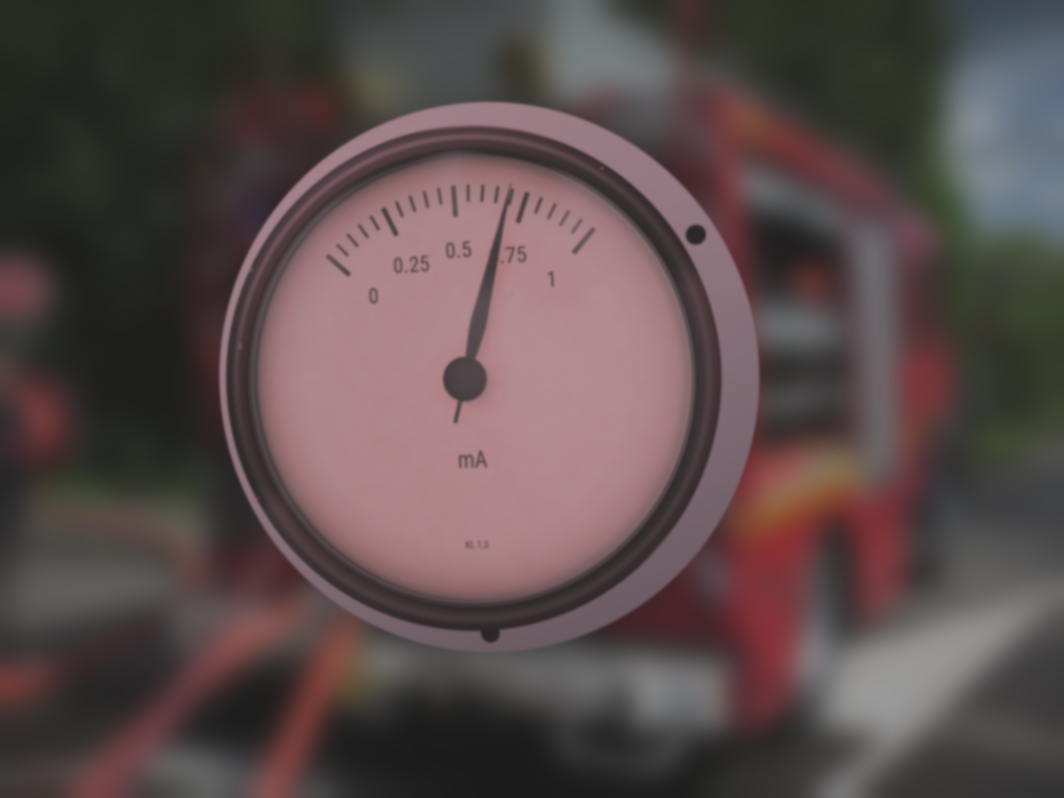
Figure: value=0.7 unit=mA
